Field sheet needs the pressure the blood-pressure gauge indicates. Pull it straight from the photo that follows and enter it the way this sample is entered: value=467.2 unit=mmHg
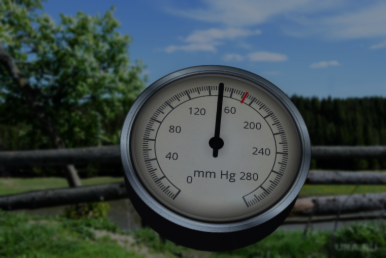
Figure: value=150 unit=mmHg
